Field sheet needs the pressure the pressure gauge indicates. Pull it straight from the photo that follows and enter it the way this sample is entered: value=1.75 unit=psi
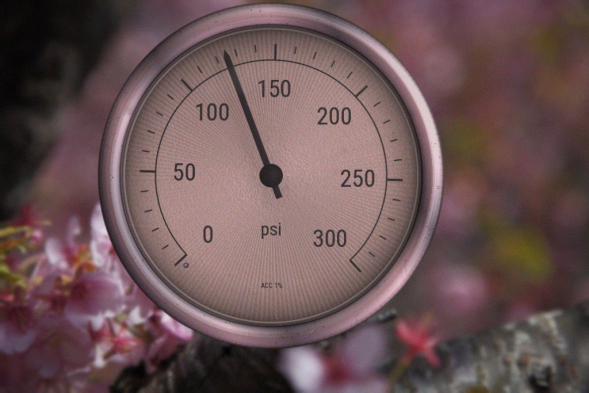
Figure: value=125 unit=psi
